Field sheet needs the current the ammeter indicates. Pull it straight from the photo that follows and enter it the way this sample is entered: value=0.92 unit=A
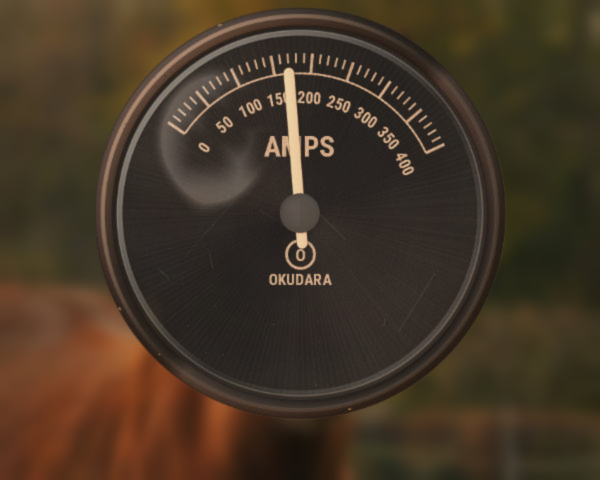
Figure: value=170 unit=A
